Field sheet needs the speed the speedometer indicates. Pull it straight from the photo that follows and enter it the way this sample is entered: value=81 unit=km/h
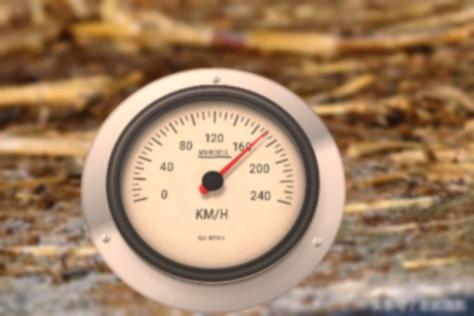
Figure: value=170 unit=km/h
